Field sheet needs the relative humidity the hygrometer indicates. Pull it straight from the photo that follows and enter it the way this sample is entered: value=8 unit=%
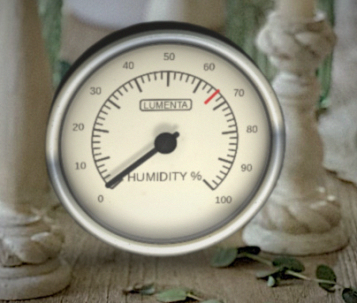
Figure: value=2 unit=%
